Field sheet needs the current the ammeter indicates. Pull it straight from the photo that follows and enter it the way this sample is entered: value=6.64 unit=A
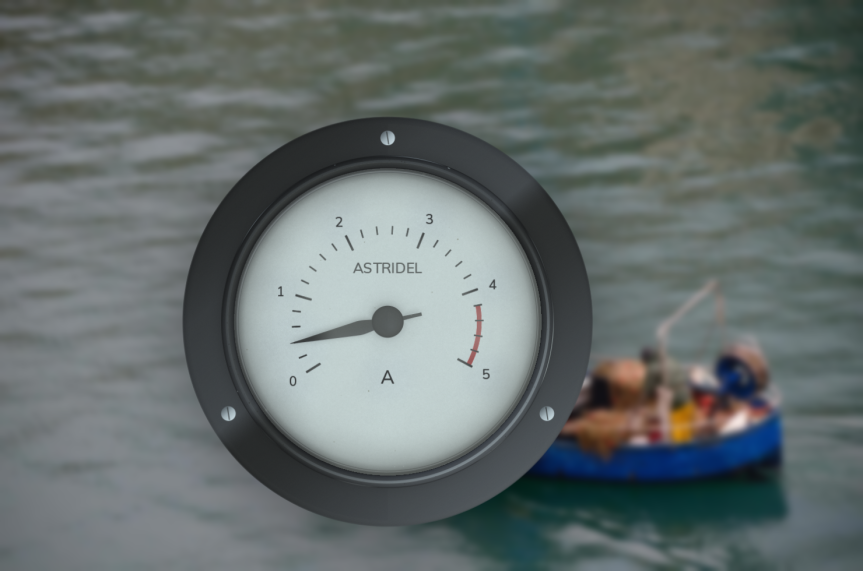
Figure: value=0.4 unit=A
